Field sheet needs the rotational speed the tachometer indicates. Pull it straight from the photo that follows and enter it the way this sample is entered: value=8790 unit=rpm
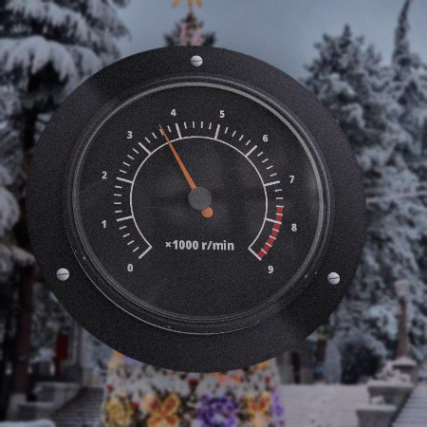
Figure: value=3600 unit=rpm
